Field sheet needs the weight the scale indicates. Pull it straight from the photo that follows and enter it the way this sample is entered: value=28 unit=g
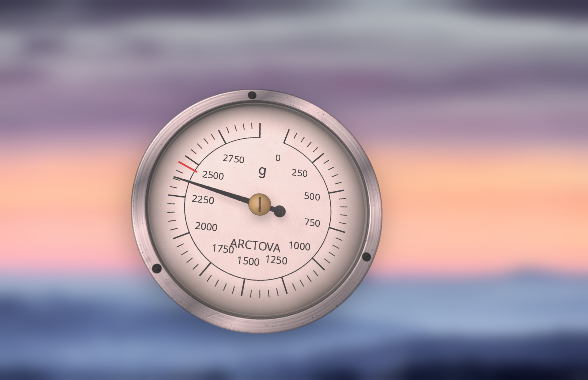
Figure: value=2350 unit=g
